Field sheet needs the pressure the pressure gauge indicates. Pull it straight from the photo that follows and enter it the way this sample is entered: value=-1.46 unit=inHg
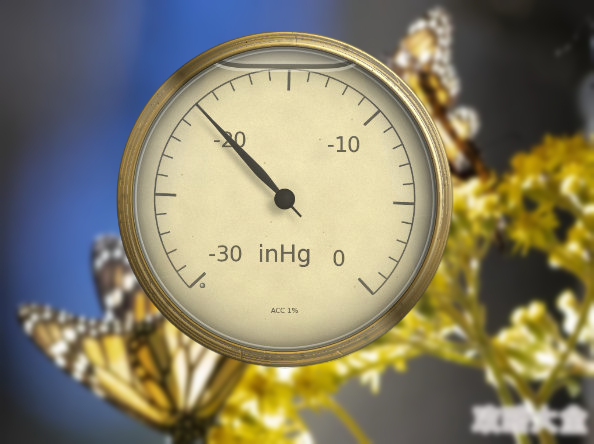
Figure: value=-20 unit=inHg
